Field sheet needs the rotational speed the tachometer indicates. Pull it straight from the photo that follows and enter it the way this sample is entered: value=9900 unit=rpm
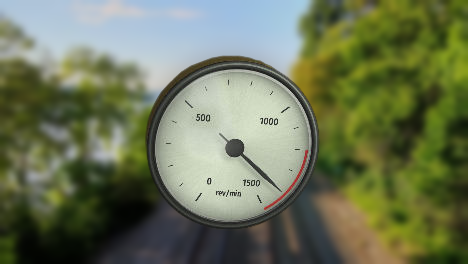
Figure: value=1400 unit=rpm
